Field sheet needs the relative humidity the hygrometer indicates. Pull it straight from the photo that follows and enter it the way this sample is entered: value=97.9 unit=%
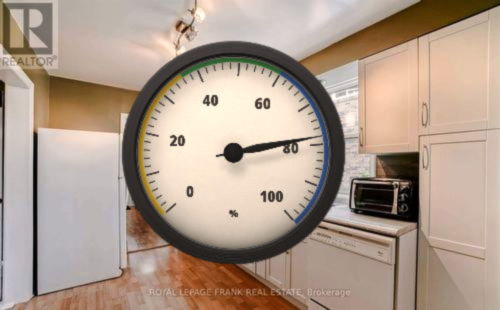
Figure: value=78 unit=%
